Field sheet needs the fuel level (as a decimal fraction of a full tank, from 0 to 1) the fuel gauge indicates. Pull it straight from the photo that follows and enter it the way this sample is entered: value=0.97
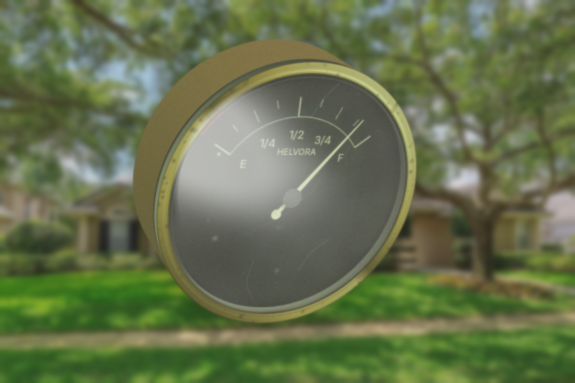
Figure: value=0.875
